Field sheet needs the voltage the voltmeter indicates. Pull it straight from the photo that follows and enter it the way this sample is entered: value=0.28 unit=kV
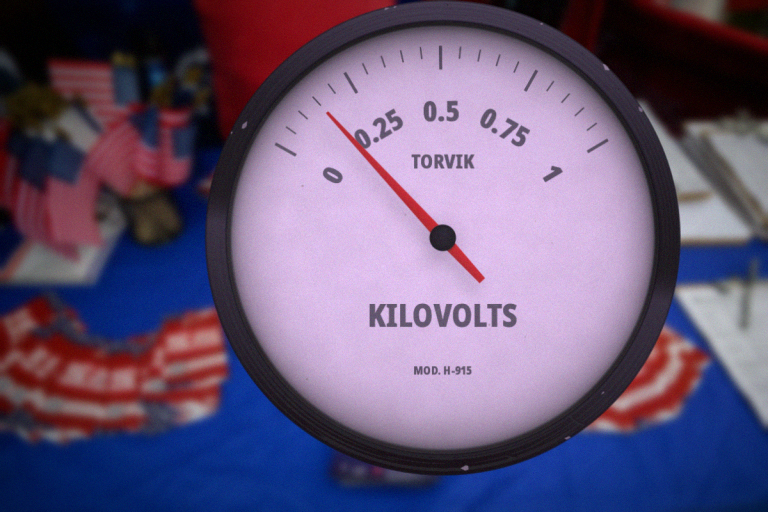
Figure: value=0.15 unit=kV
